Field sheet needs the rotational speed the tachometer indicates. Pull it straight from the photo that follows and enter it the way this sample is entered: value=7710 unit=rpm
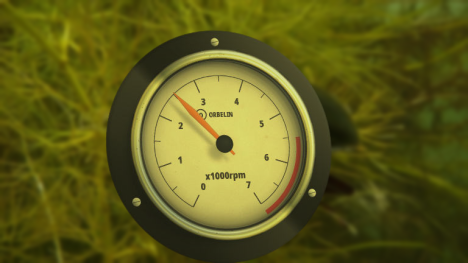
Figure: value=2500 unit=rpm
